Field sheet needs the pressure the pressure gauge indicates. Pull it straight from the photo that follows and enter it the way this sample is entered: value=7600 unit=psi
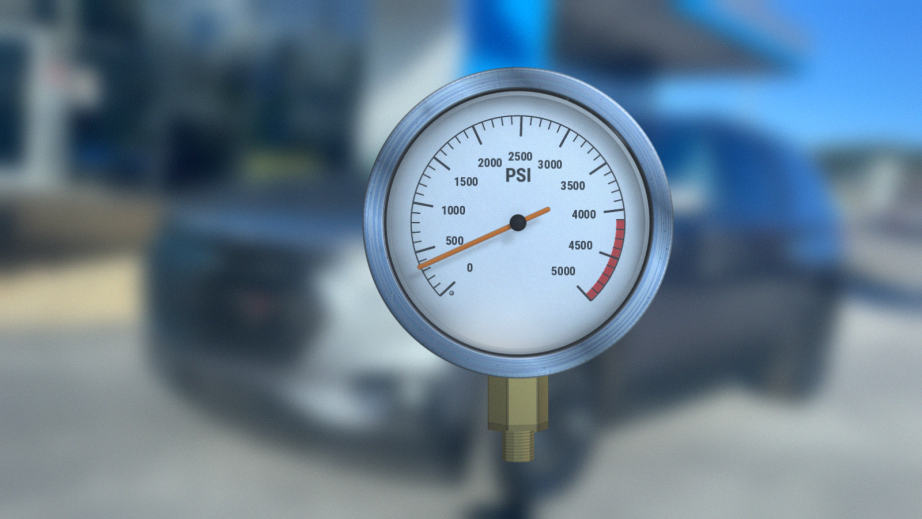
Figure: value=350 unit=psi
